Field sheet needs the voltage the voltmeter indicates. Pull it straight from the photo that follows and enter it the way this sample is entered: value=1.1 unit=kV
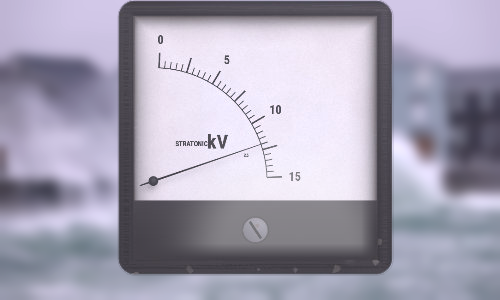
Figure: value=12 unit=kV
